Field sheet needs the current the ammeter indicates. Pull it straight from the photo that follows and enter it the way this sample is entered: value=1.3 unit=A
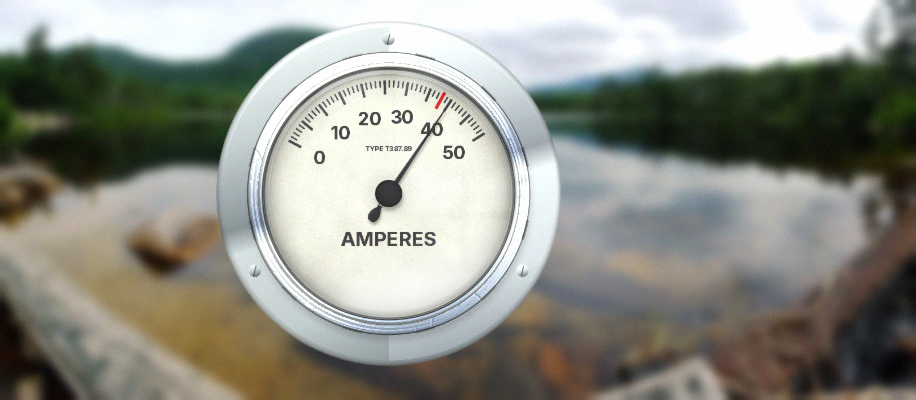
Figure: value=40 unit=A
